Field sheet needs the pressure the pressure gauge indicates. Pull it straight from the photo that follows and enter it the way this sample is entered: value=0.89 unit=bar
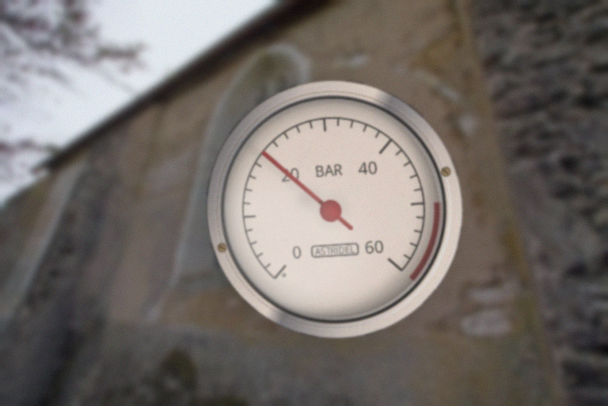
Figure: value=20 unit=bar
